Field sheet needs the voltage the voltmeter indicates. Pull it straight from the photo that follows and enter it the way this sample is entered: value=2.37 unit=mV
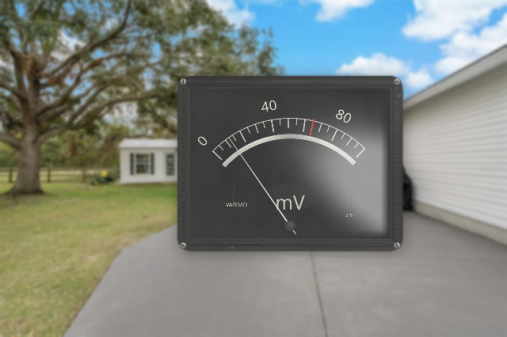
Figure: value=12.5 unit=mV
